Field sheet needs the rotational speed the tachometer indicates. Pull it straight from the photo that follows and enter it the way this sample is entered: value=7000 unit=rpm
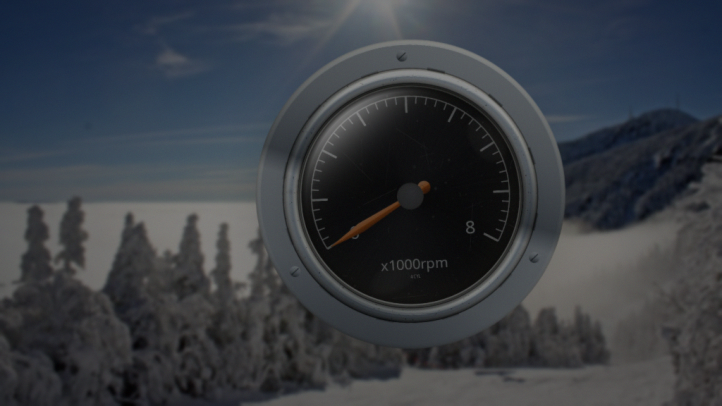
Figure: value=0 unit=rpm
